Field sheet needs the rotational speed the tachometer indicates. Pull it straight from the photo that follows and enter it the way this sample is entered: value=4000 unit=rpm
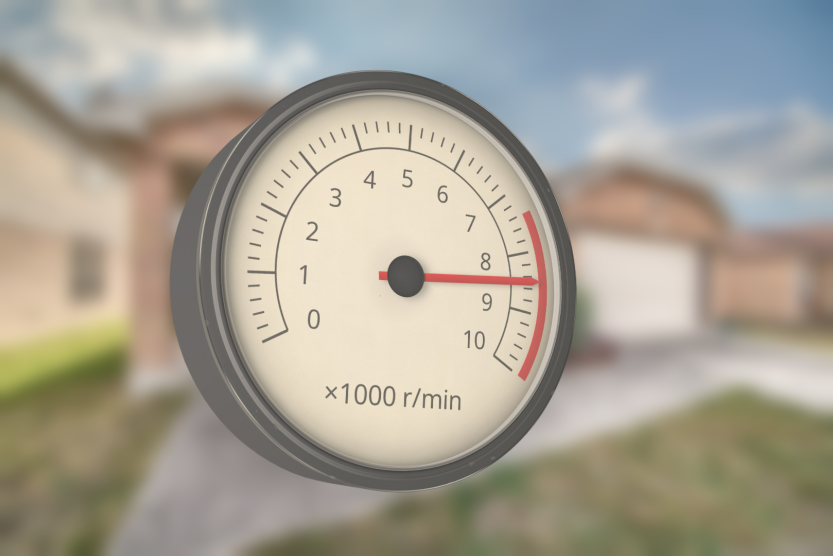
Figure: value=8500 unit=rpm
